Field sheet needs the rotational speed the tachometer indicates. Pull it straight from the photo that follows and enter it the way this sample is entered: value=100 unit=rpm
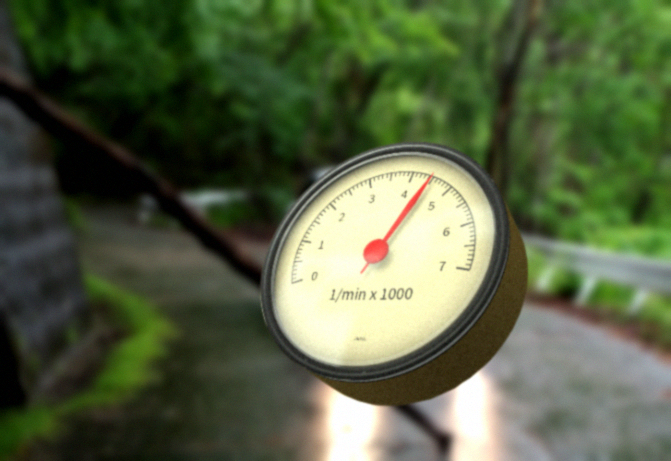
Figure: value=4500 unit=rpm
